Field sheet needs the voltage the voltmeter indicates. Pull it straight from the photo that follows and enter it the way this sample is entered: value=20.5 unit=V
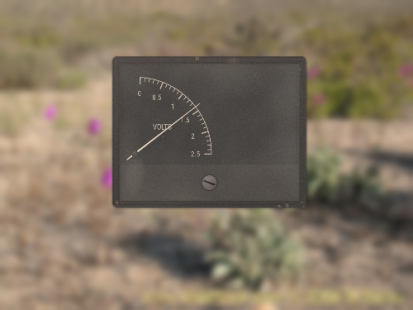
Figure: value=1.4 unit=V
